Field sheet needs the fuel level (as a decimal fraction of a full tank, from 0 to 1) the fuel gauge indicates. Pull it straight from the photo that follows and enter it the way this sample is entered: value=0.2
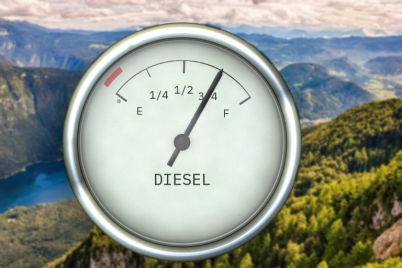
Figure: value=0.75
